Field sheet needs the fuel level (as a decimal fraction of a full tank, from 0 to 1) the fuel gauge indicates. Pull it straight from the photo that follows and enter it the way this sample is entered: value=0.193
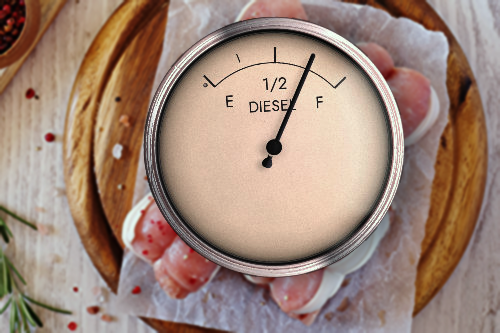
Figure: value=0.75
